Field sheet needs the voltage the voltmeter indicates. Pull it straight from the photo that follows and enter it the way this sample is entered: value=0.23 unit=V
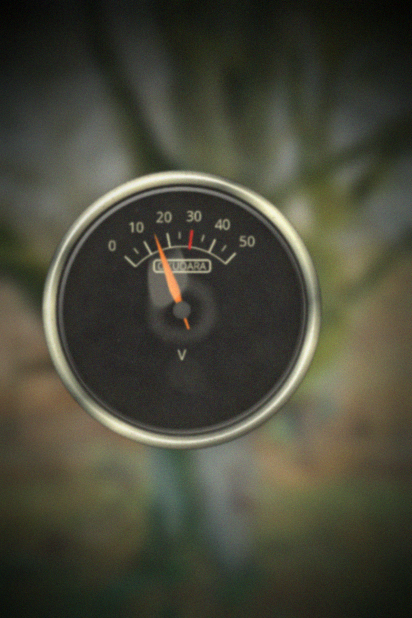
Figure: value=15 unit=V
